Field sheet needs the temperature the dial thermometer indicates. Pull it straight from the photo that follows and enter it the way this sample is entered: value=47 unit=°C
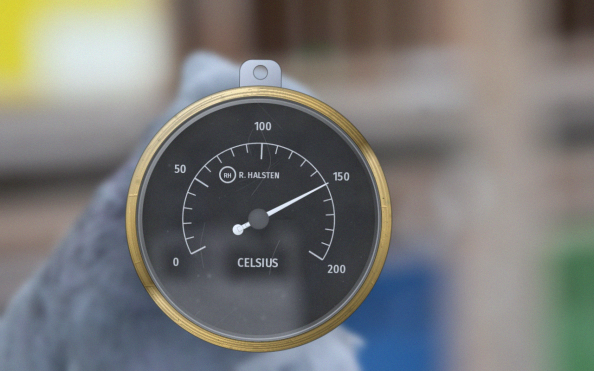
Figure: value=150 unit=°C
